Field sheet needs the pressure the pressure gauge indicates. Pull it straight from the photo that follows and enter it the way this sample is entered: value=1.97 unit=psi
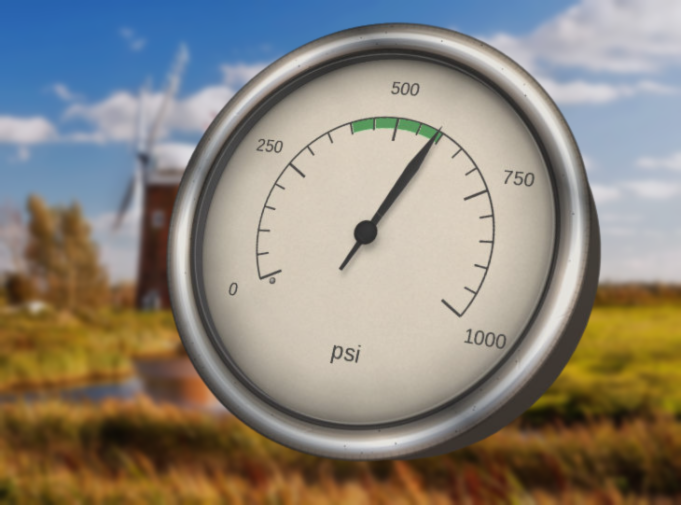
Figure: value=600 unit=psi
